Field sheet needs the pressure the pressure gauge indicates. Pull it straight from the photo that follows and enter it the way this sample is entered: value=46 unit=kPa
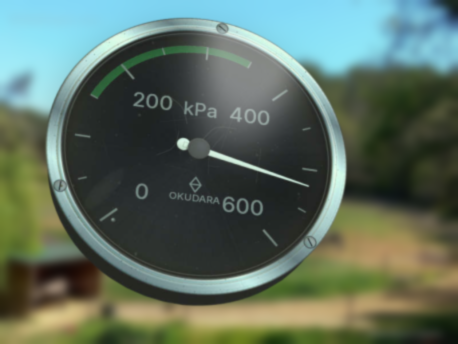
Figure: value=525 unit=kPa
